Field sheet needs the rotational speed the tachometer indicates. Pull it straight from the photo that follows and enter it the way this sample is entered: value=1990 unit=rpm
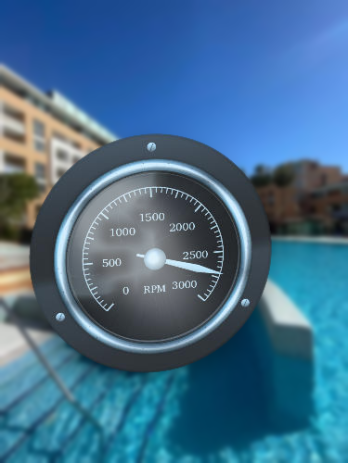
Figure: value=2700 unit=rpm
